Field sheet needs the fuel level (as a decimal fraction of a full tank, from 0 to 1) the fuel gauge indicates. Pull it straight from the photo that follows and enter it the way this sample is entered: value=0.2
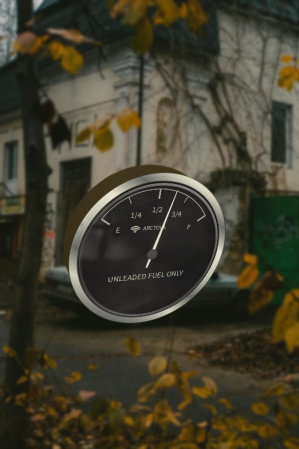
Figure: value=0.625
